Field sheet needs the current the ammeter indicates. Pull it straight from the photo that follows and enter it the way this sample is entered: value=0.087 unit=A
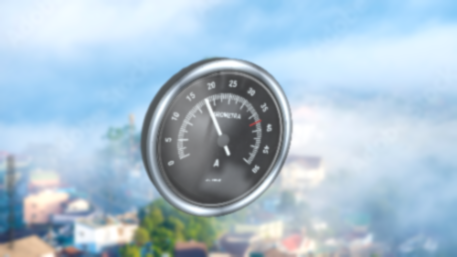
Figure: value=17.5 unit=A
